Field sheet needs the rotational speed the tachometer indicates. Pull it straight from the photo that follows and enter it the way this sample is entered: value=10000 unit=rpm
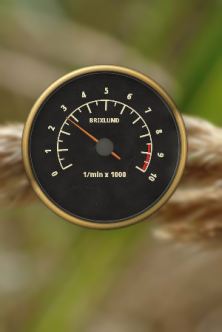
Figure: value=2750 unit=rpm
